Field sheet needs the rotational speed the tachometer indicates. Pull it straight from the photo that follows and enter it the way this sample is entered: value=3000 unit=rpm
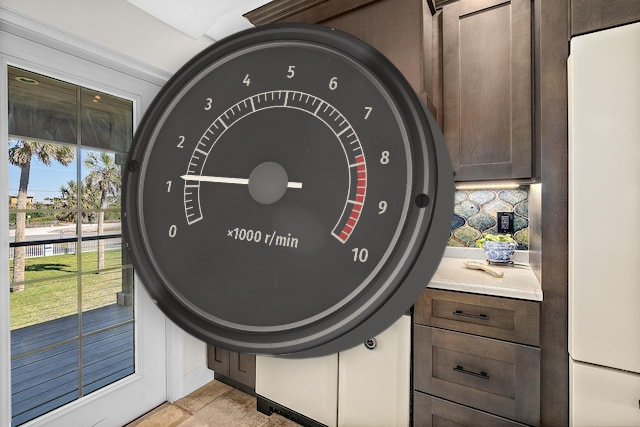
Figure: value=1200 unit=rpm
